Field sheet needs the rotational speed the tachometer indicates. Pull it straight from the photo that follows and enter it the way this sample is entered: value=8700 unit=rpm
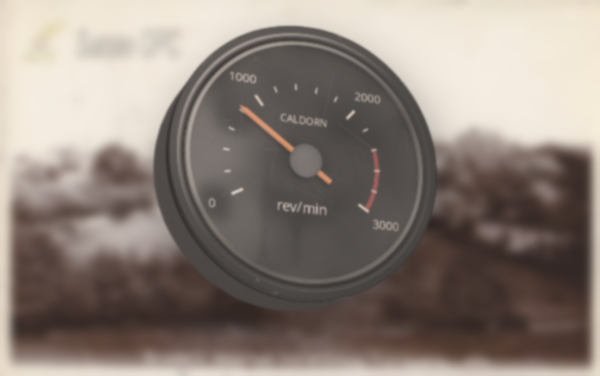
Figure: value=800 unit=rpm
